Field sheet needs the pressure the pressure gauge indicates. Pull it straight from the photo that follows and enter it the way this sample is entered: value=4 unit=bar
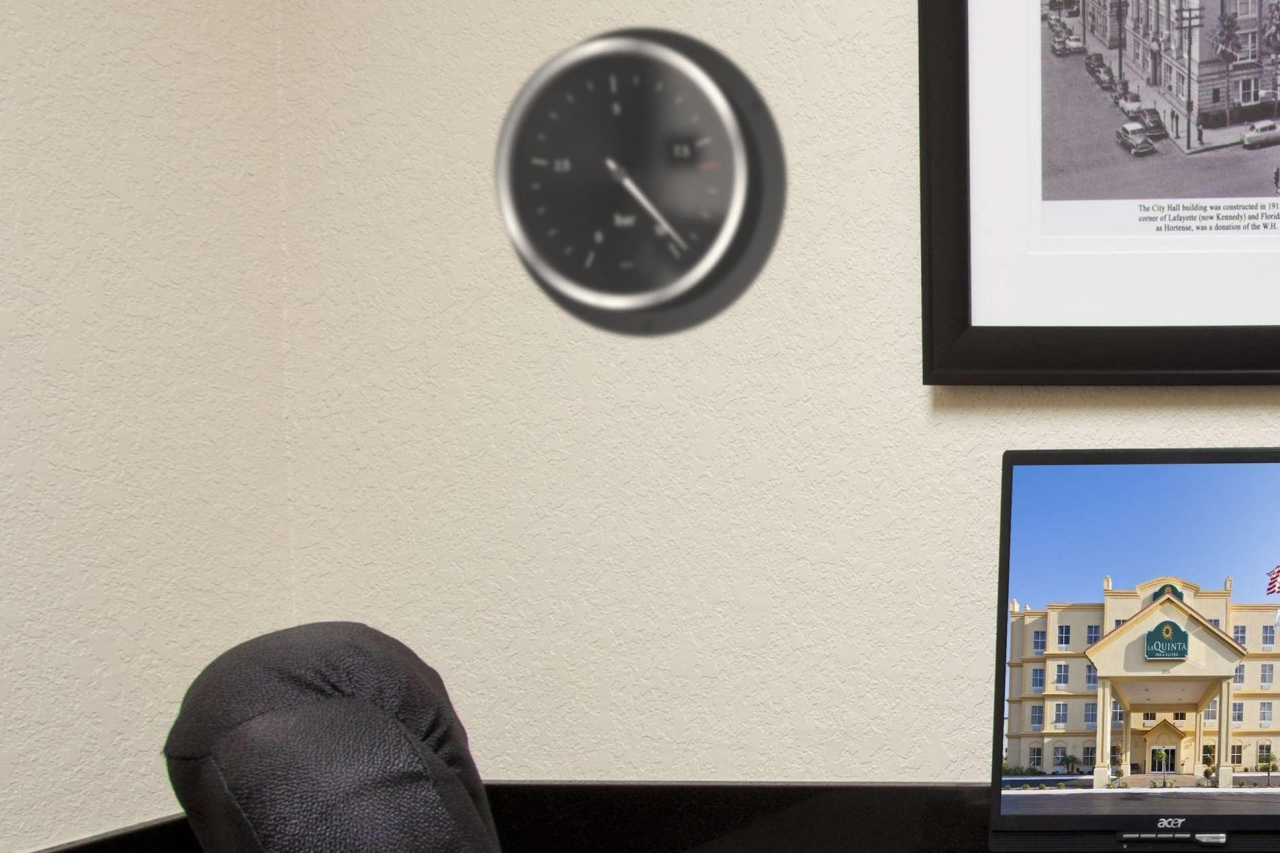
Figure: value=9.75 unit=bar
